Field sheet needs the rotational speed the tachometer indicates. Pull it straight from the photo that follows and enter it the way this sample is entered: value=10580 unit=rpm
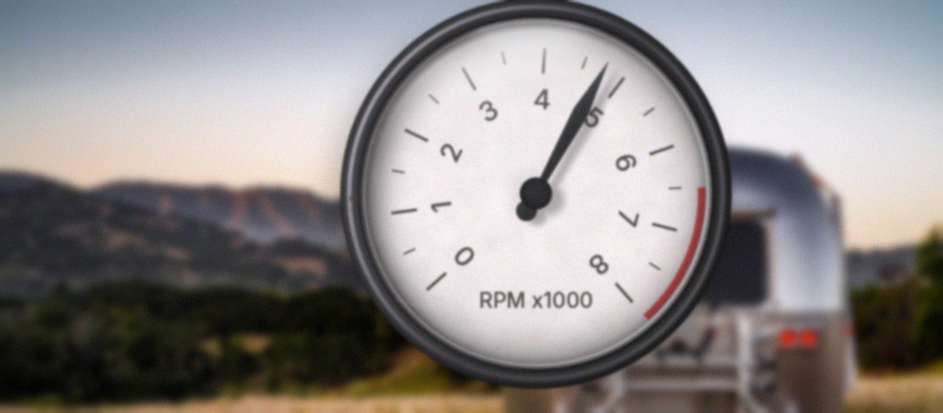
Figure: value=4750 unit=rpm
